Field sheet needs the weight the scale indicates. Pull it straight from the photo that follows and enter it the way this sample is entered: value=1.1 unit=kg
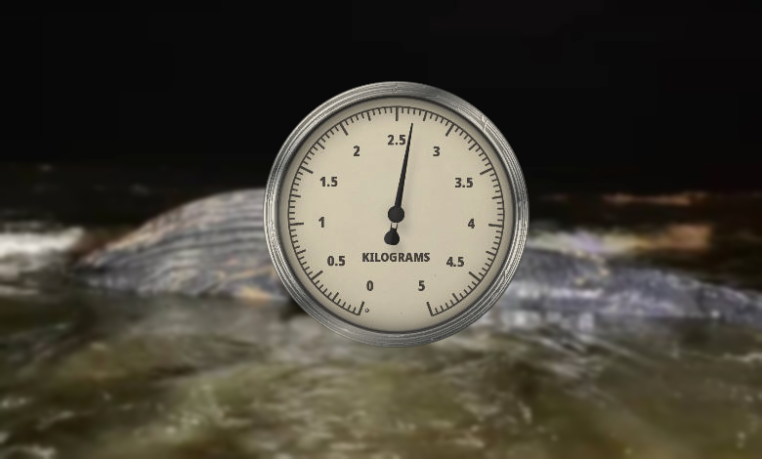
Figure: value=2.65 unit=kg
